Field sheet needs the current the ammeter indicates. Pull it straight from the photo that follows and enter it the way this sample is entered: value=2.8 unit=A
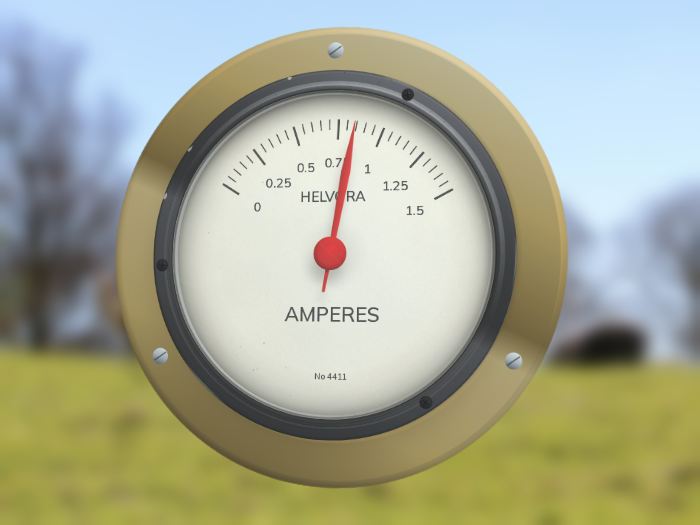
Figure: value=0.85 unit=A
